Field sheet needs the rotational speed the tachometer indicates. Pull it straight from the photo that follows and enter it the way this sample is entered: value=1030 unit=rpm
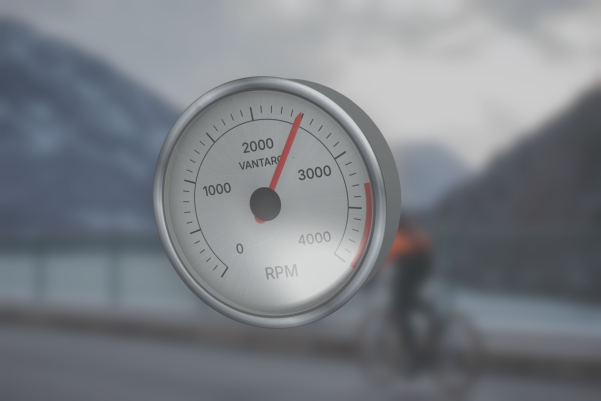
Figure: value=2500 unit=rpm
